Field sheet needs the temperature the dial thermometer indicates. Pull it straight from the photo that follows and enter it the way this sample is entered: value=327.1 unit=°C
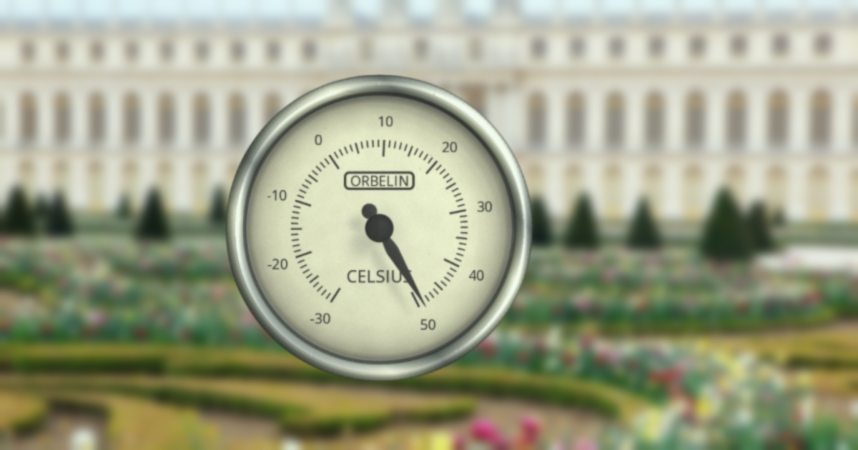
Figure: value=49 unit=°C
